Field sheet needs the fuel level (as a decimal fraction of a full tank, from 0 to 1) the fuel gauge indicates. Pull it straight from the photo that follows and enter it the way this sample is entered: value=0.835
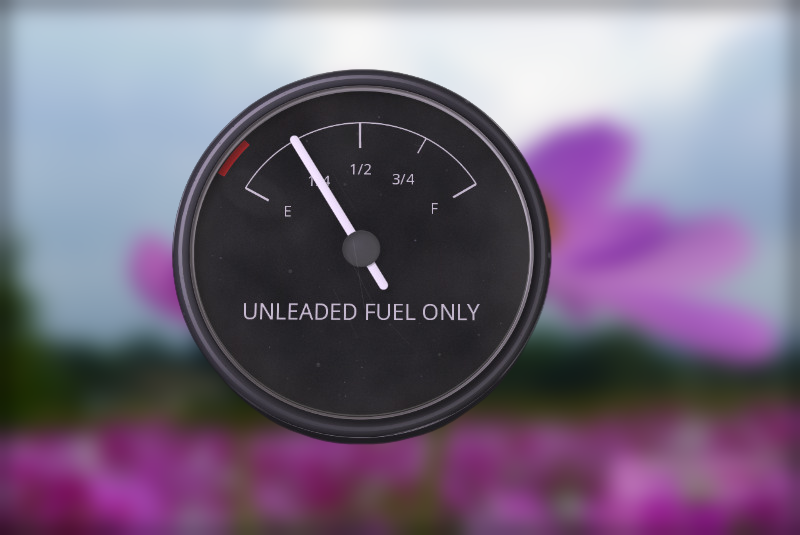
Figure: value=0.25
